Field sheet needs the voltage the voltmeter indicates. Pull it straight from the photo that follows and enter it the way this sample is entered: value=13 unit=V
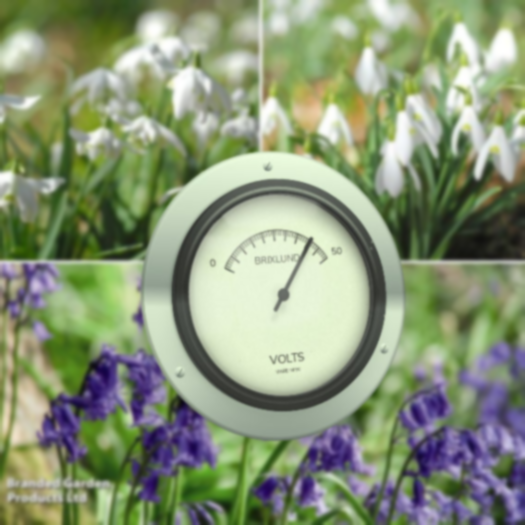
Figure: value=40 unit=V
